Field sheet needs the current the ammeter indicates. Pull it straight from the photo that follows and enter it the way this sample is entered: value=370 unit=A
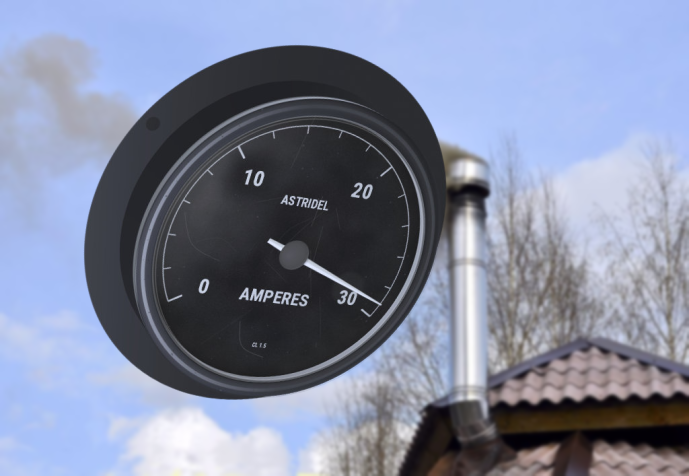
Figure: value=29 unit=A
